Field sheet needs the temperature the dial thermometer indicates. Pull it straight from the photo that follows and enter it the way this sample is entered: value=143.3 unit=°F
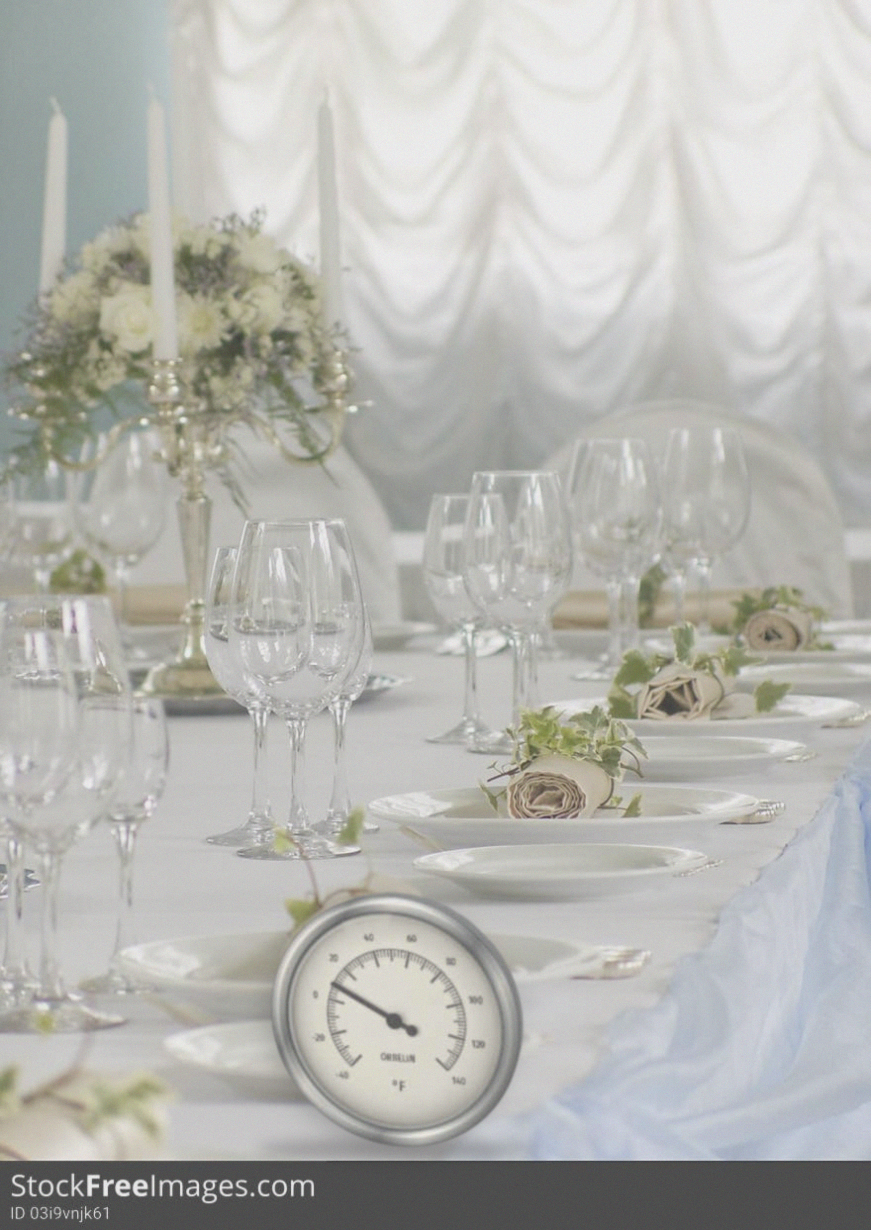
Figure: value=10 unit=°F
